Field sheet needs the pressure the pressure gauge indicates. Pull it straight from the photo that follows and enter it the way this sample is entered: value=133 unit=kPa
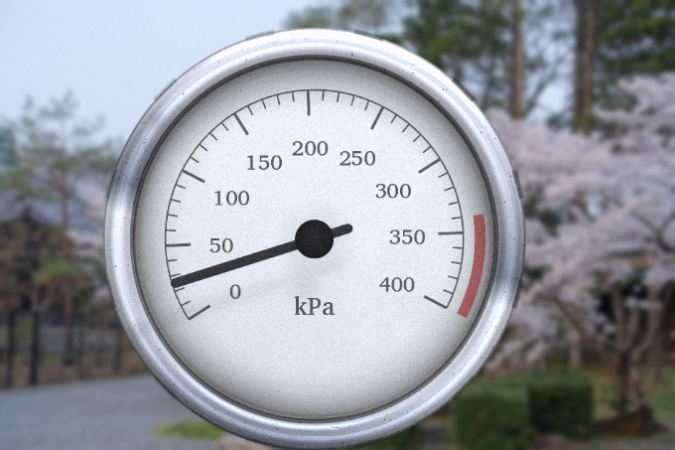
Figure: value=25 unit=kPa
